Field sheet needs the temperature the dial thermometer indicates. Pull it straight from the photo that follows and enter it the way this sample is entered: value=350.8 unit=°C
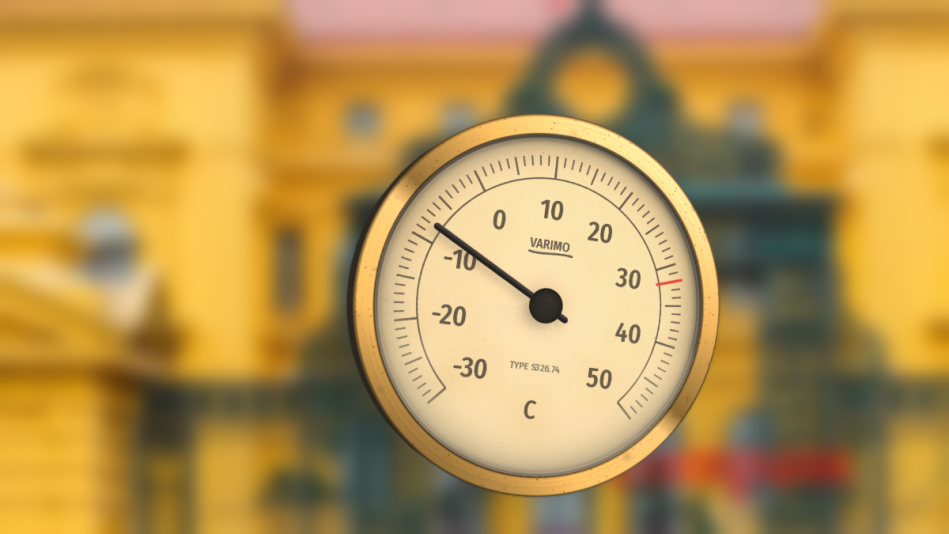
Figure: value=-8 unit=°C
